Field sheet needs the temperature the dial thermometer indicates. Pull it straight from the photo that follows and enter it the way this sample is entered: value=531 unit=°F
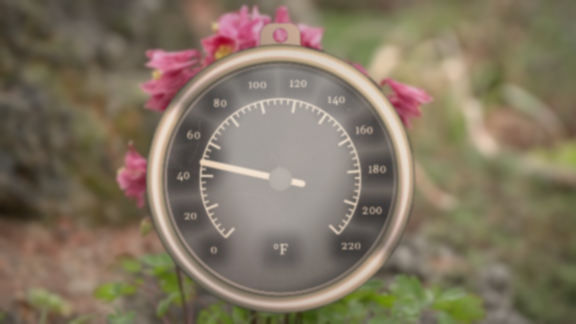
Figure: value=48 unit=°F
